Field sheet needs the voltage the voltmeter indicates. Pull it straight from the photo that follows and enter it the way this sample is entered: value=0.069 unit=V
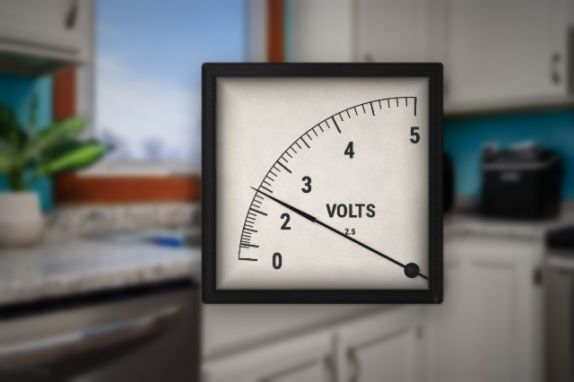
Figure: value=2.4 unit=V
